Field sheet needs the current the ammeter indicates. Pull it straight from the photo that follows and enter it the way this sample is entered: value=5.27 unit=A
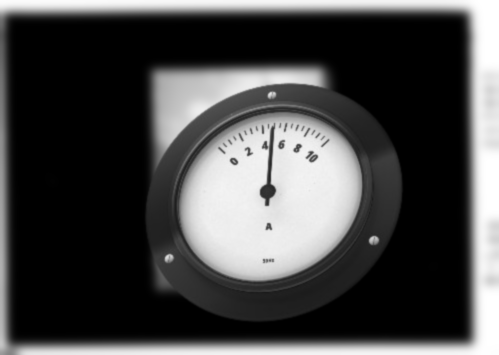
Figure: value=5 unit=A
